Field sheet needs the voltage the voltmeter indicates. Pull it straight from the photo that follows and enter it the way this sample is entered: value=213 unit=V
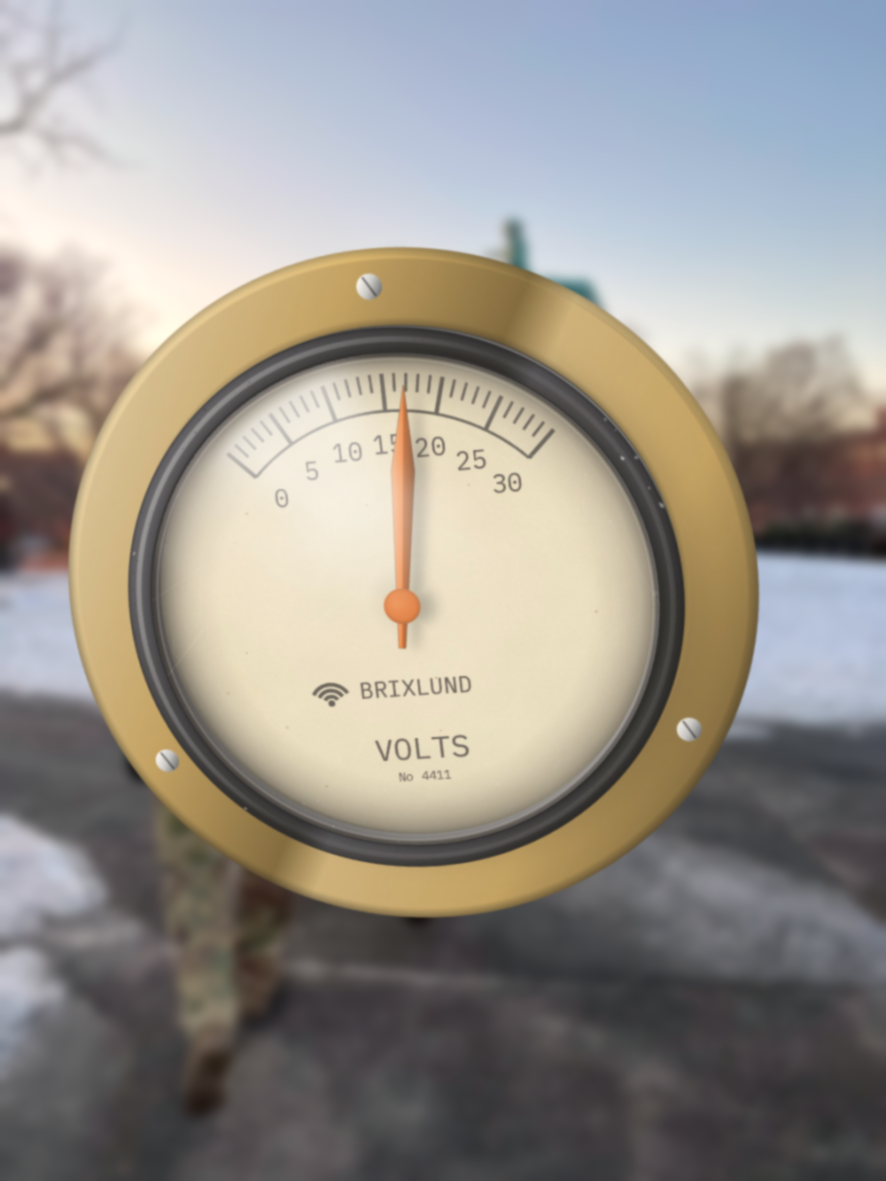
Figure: value=17 unit=V
